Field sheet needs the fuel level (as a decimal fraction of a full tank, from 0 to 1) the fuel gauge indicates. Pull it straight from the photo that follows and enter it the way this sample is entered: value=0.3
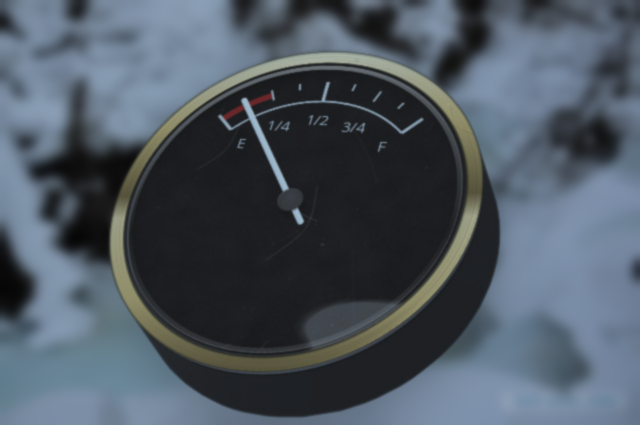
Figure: value=0.125
